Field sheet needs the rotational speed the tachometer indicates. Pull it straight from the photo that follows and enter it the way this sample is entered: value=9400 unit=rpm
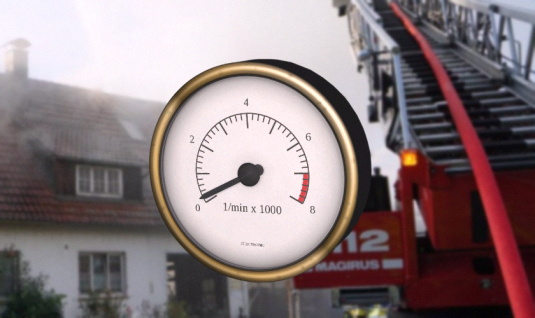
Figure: value=200 unit=rpm
